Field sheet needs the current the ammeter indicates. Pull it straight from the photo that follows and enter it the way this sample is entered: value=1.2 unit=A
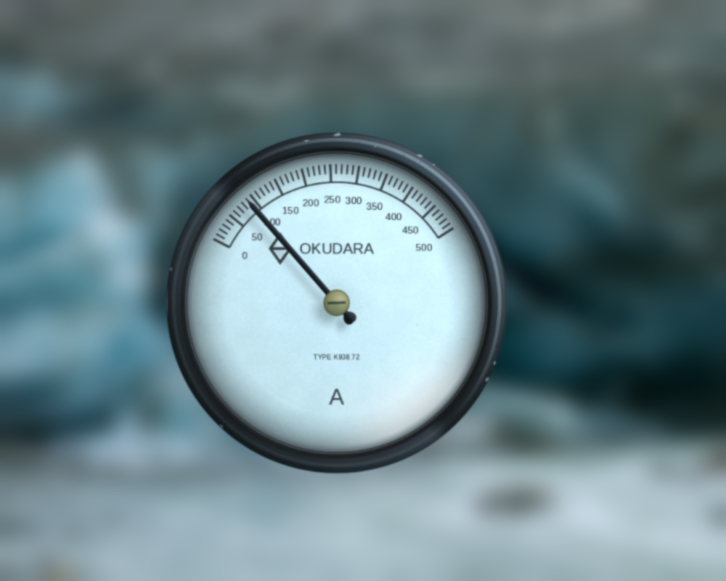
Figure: value=90 unit=A
